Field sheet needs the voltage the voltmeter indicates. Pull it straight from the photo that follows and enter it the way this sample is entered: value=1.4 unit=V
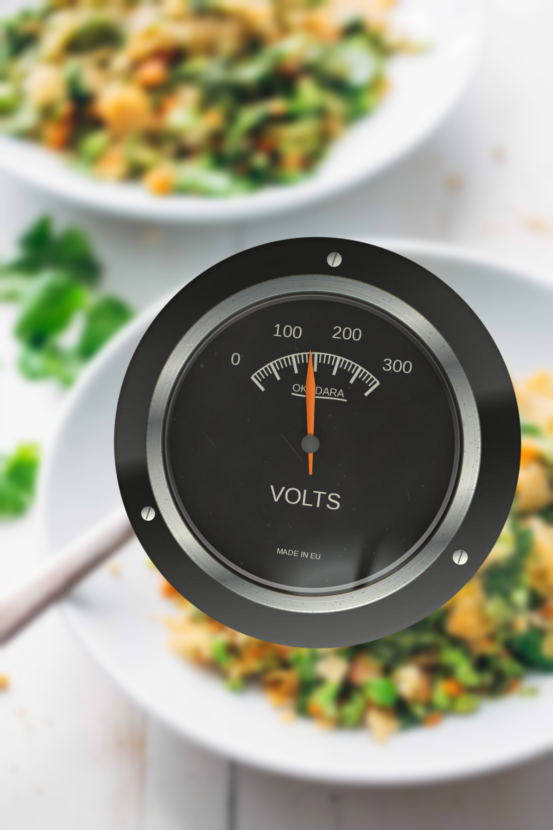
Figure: value=140 unit=V
